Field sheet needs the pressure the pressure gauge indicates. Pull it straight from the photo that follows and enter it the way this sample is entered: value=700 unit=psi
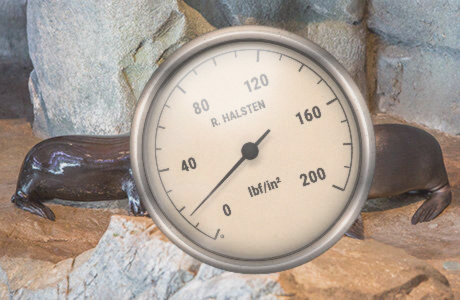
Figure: value=15 unit=psi
